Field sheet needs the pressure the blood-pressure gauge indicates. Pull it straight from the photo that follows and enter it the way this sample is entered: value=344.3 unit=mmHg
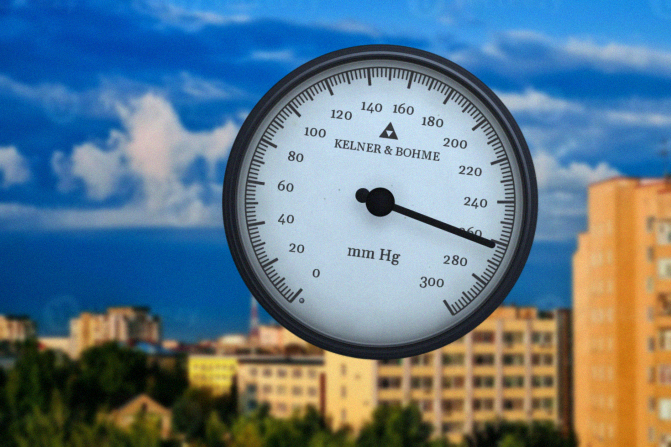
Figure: value=262 unit=mmHg
